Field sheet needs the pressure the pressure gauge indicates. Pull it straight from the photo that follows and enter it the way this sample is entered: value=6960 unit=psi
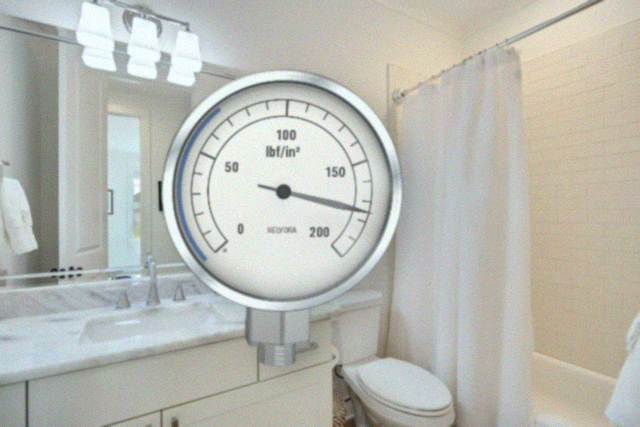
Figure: value=175 unit=psi
